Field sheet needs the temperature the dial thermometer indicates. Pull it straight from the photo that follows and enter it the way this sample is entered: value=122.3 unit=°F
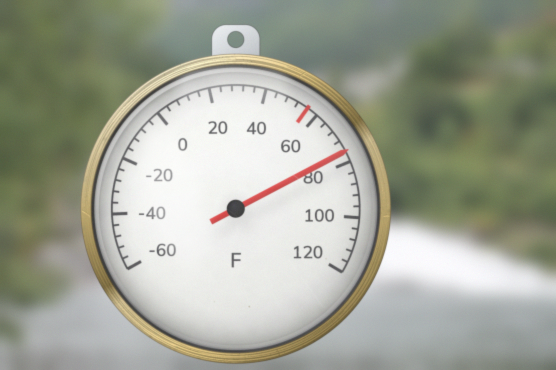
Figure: value=76 unit=°F
